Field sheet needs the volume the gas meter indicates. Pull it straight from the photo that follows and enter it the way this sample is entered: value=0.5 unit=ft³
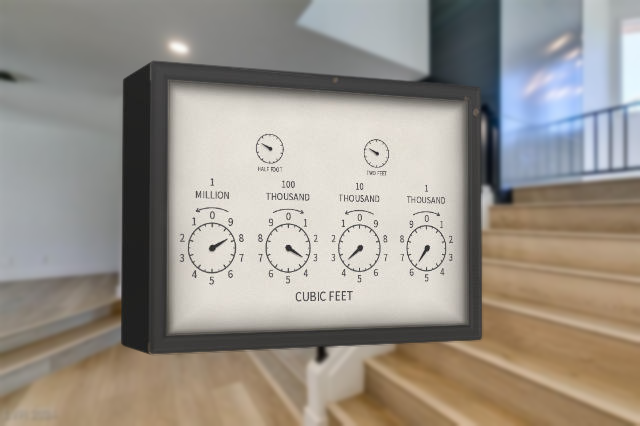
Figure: value=833600 unit=ft³
